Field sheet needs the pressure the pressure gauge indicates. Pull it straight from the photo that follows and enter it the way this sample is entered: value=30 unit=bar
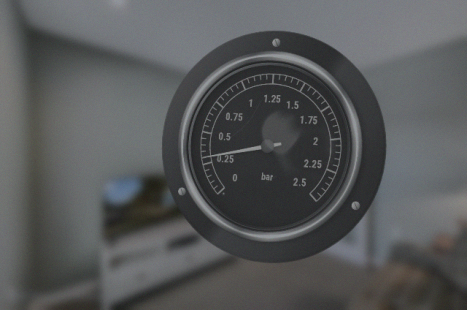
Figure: value=0.3 unit=bar
